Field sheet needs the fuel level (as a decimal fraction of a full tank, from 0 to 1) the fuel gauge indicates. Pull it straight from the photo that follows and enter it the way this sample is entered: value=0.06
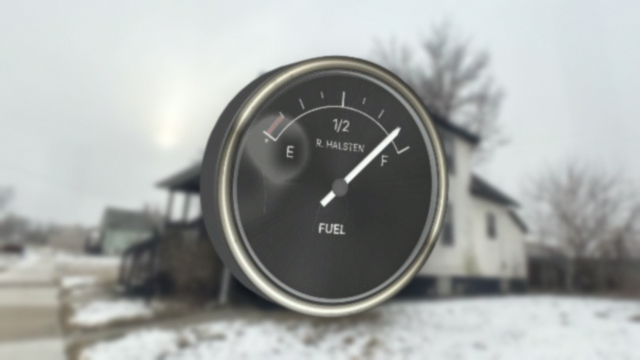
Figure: value=0.875
